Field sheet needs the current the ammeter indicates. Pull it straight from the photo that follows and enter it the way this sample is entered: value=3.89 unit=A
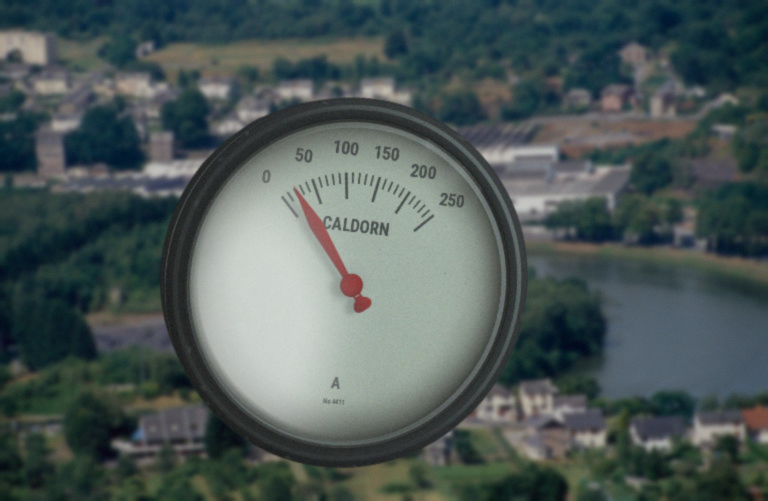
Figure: value=20 unit=A
